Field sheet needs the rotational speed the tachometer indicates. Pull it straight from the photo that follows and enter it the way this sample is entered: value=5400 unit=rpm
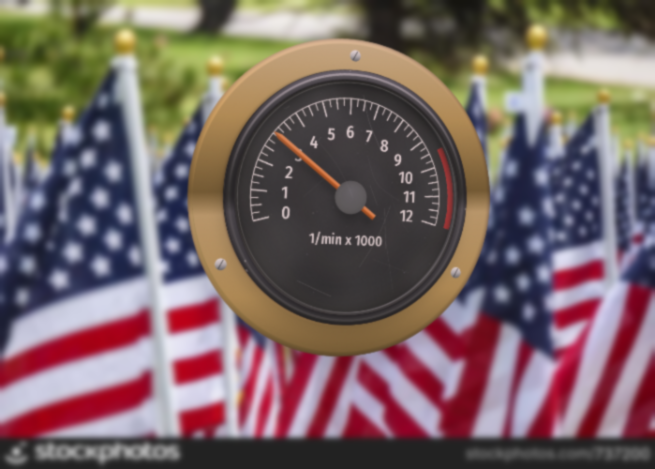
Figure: value=3000 unit=rpm
